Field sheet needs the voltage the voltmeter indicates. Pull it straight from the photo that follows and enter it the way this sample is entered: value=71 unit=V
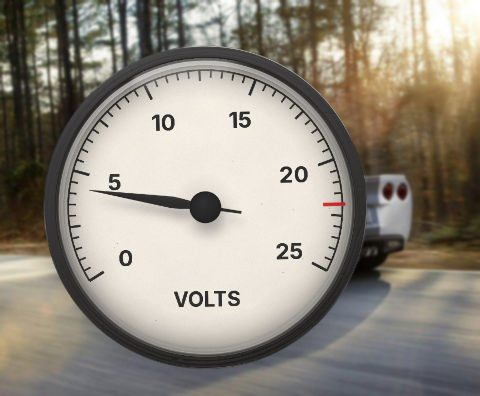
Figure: value=4.25 unit=V
